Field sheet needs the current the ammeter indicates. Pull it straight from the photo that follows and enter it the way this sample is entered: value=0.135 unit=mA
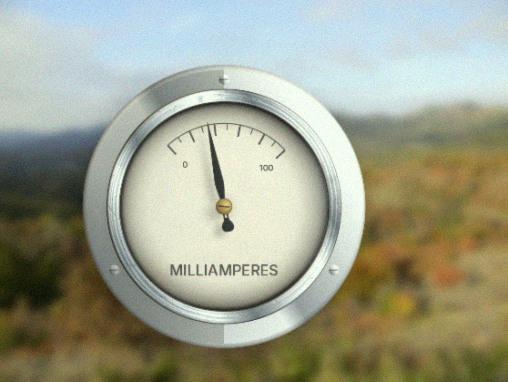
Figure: value=35 unit=mA
